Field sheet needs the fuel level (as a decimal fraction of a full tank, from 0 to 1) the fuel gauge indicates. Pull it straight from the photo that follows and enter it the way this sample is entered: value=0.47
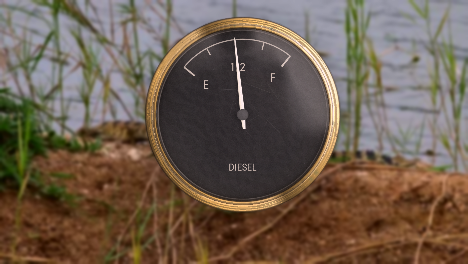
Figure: value=0.5
